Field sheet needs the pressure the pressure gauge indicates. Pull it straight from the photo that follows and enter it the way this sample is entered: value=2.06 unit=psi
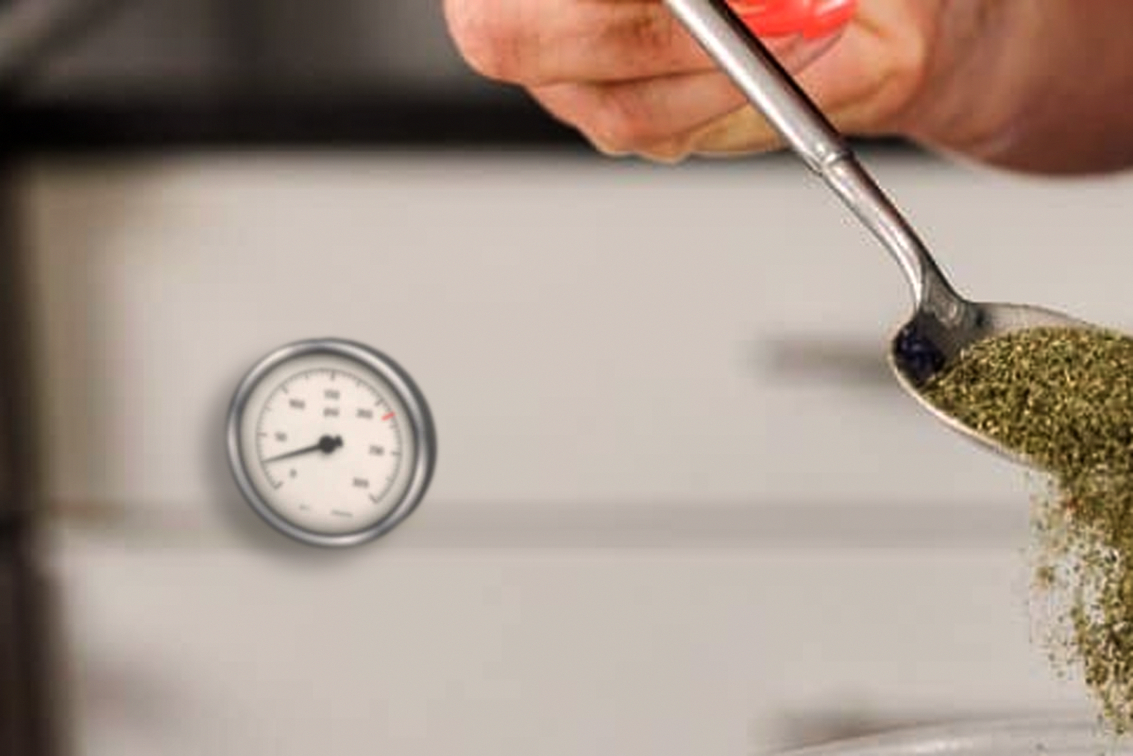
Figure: value=25 unit=psi
